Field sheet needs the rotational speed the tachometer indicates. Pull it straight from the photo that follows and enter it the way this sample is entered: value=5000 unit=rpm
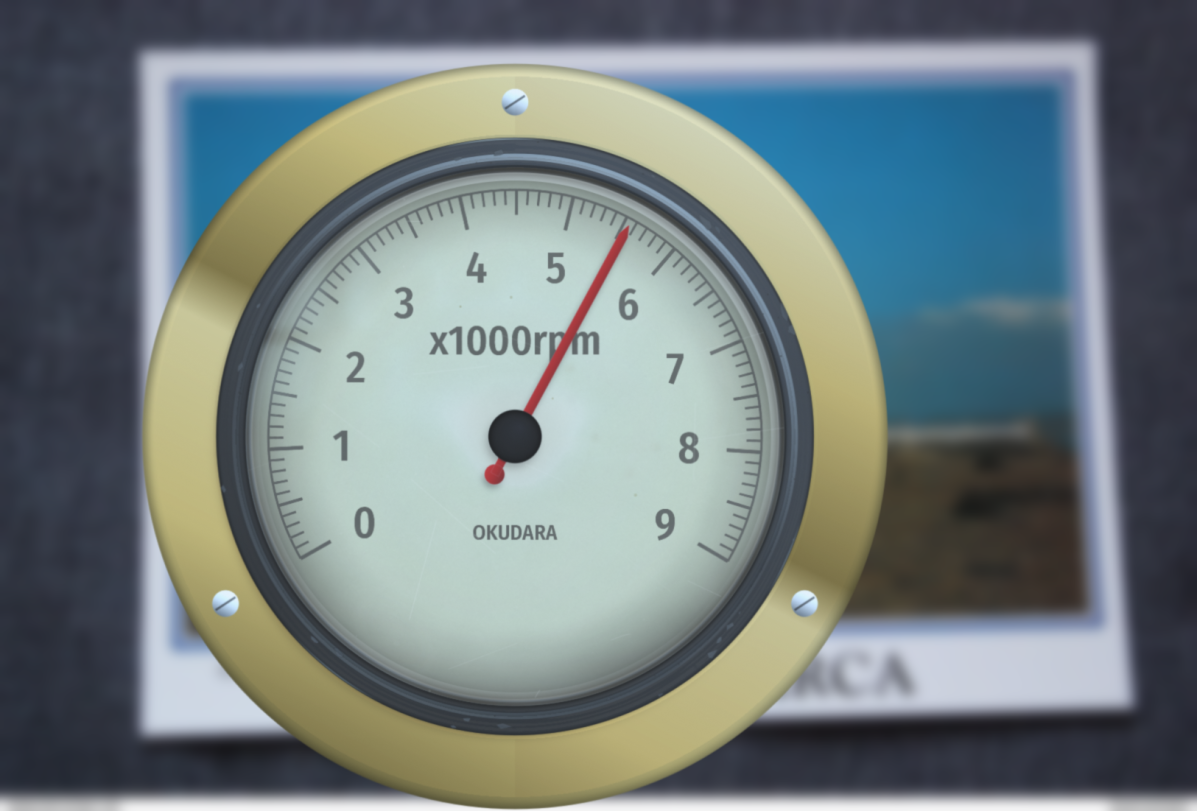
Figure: value=5550 unit=rpm
